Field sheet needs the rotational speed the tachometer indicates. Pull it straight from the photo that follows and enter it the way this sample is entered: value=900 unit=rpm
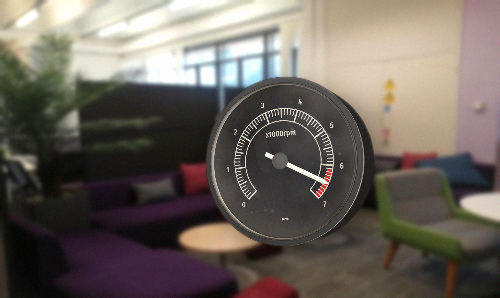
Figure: value=6500 unit=rpm
